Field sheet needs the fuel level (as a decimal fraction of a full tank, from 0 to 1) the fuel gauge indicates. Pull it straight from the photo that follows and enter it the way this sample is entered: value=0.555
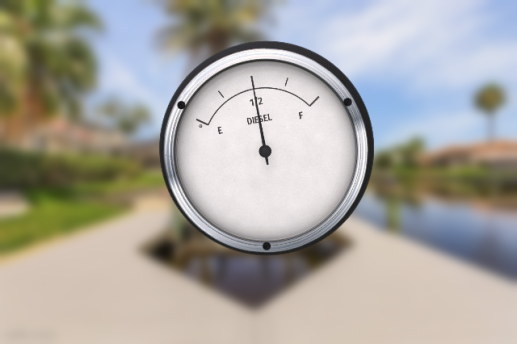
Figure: value=0.5
